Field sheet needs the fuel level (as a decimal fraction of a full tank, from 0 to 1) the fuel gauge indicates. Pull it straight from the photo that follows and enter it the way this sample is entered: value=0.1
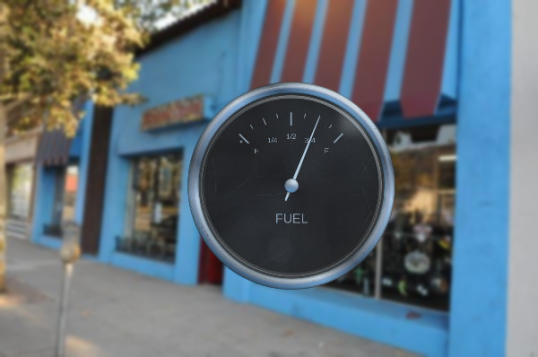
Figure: value=0.75
